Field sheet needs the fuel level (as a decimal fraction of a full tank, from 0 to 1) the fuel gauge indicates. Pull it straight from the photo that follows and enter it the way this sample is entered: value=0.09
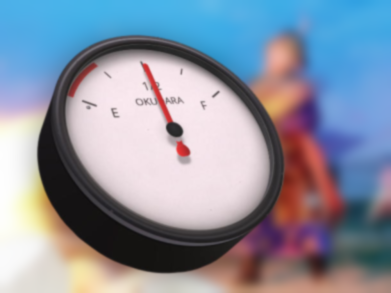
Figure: value=0.5
